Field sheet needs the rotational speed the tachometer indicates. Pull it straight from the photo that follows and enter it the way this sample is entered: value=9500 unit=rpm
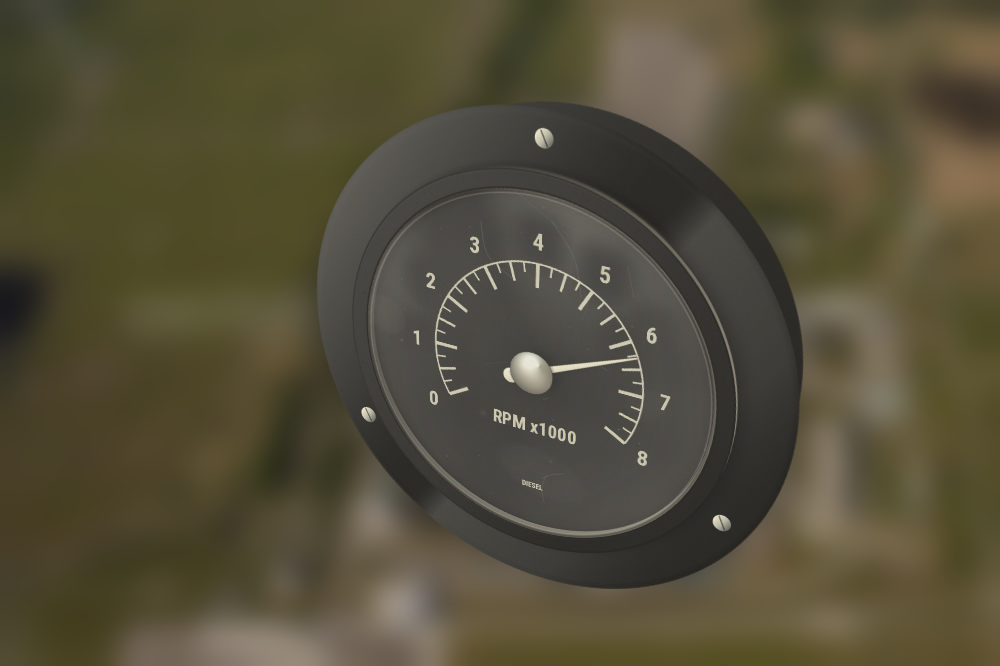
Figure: value=6250 unit=rpm
